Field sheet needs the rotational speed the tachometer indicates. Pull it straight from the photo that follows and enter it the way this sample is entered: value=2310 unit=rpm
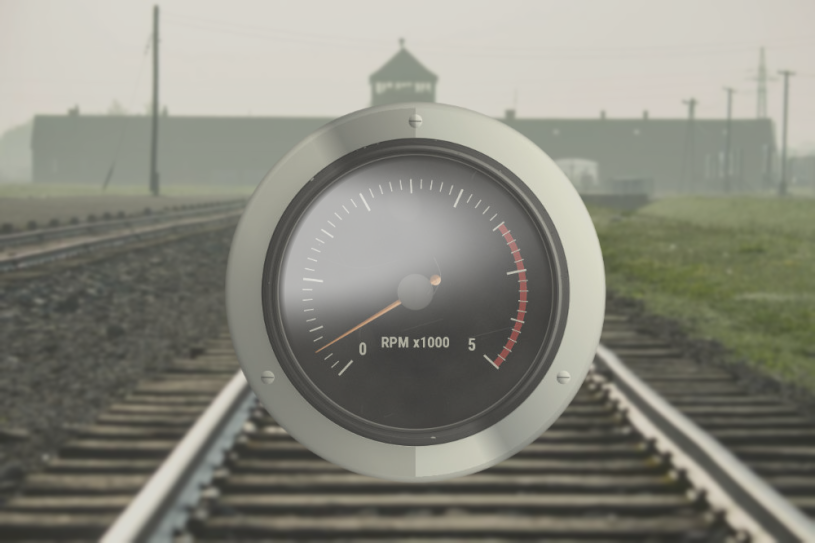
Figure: value=300 unit=rpm
